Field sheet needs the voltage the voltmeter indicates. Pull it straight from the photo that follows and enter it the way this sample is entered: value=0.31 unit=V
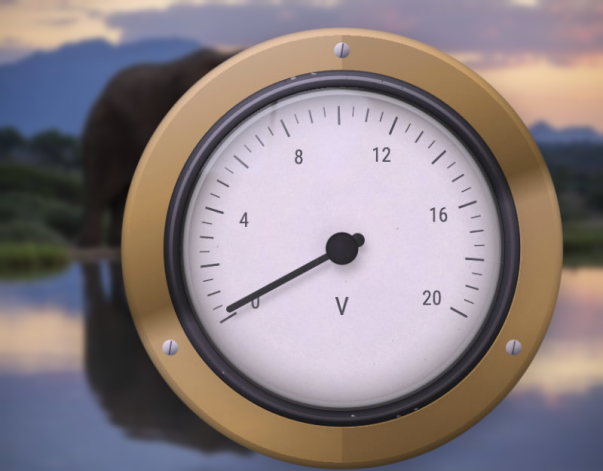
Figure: value=0.25 unit=V
